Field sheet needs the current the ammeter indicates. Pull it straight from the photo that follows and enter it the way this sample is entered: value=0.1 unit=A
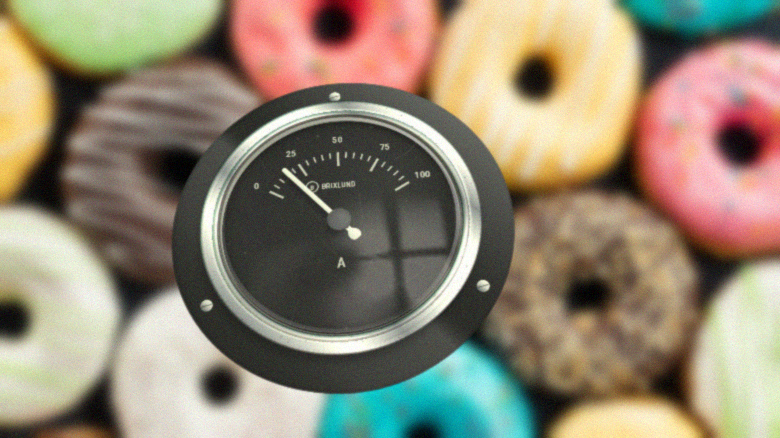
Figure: value=15 unit=A
